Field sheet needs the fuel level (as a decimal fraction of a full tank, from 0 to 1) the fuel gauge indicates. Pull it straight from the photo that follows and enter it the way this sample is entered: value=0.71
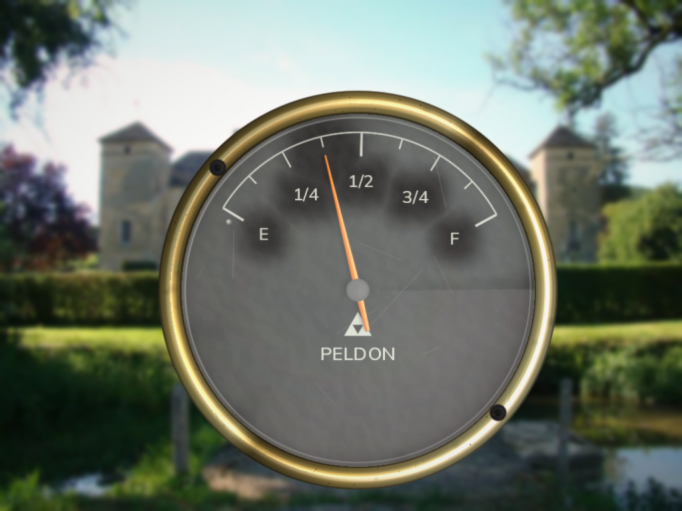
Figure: value=0.375
